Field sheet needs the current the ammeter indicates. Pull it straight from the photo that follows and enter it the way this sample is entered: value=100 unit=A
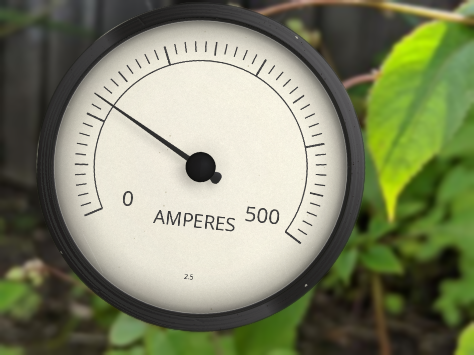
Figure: value=120 unit=A
